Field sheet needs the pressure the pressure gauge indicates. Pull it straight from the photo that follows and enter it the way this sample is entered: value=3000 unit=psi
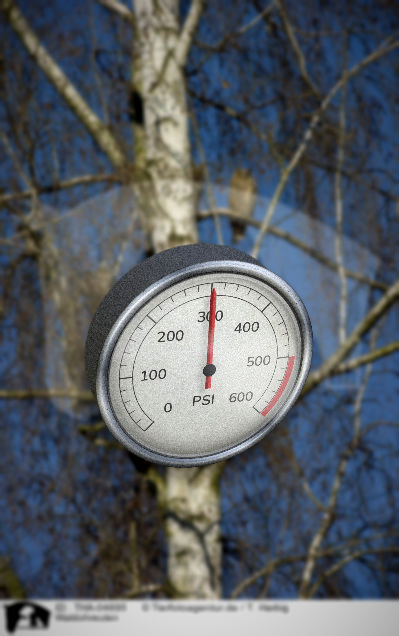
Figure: value=300 unit=psi
